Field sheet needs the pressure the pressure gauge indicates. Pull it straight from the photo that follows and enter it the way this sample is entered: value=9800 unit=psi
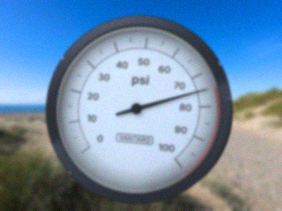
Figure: value=75 unit=psi
